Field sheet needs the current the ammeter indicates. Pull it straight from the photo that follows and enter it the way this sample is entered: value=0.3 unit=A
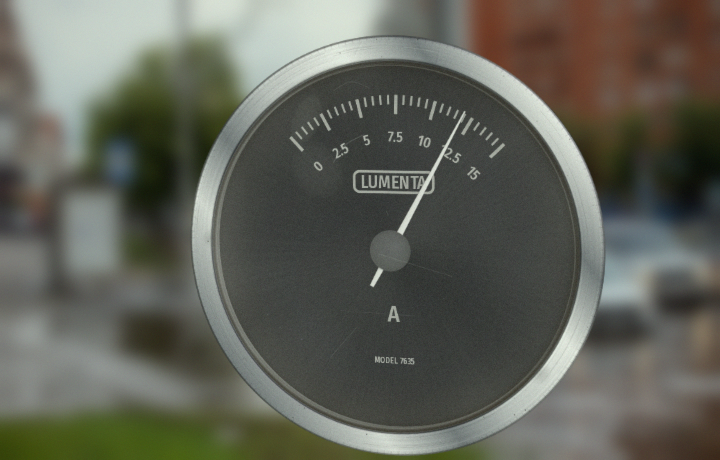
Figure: value=12 unit=A
